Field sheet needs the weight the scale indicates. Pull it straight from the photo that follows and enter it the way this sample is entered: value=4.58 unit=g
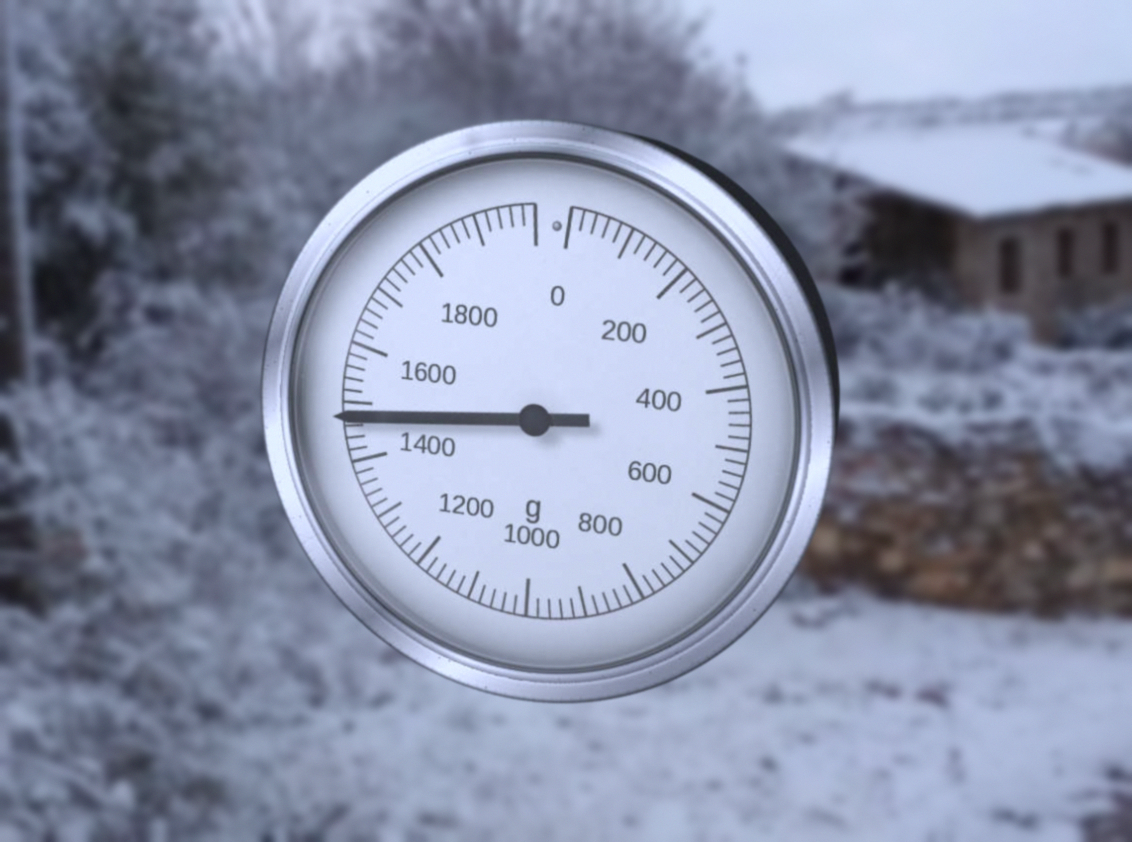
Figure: value=1480 unit=g
